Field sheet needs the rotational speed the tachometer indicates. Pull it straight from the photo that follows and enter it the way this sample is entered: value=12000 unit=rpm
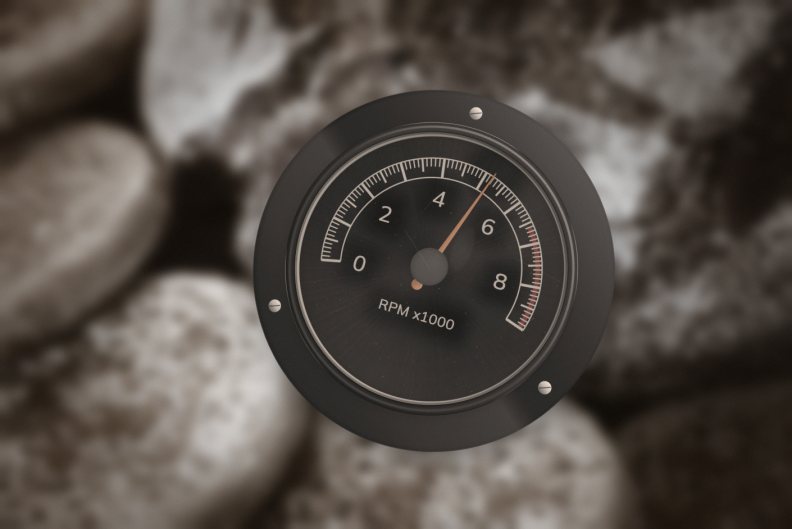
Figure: value=5200 unit=rpm
